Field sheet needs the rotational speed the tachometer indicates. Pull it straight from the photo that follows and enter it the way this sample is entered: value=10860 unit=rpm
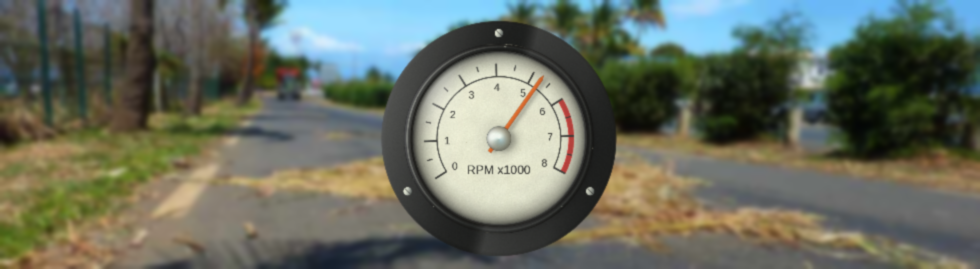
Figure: value=5250 unit=rpm
